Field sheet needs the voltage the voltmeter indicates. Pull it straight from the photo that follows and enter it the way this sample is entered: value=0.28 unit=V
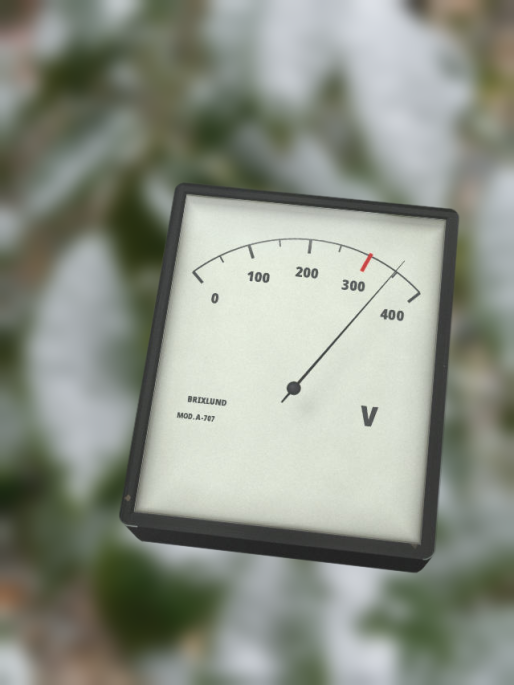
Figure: value=350 unit=V
